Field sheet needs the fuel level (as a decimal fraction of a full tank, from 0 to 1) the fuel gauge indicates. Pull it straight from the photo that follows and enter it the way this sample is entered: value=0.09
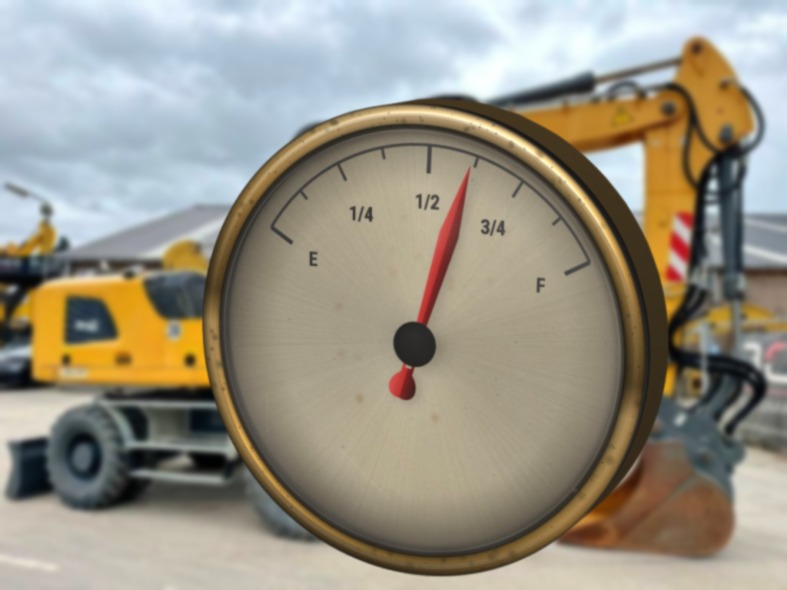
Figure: value=0.625
